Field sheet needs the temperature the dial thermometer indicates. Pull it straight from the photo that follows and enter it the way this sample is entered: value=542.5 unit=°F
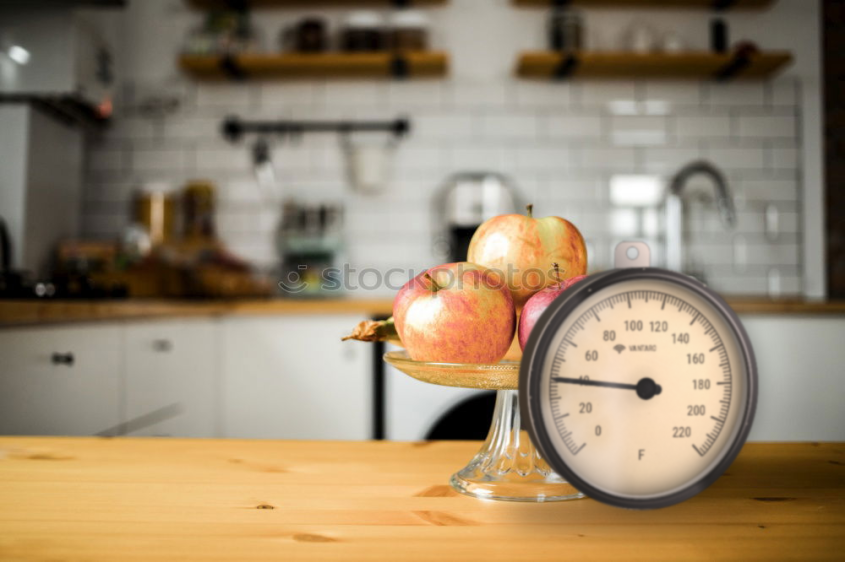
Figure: value=40 unit=°F
